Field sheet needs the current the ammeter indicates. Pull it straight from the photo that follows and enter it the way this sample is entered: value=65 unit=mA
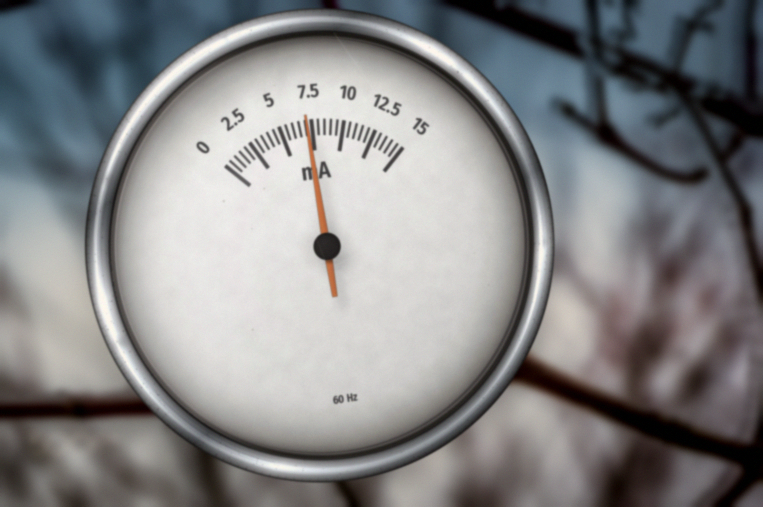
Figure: value=7 unit=mA
